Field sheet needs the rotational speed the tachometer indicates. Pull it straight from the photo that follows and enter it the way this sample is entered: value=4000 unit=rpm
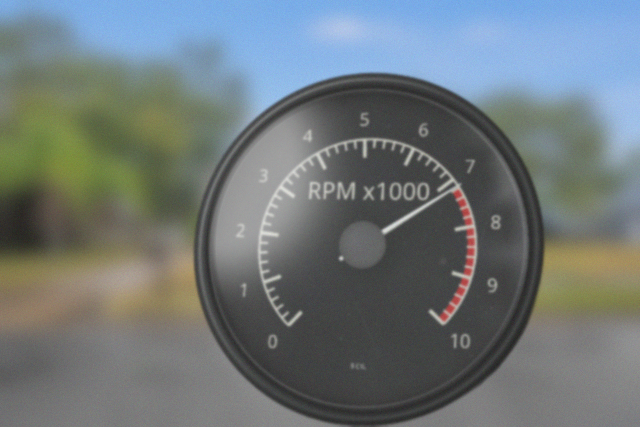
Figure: value=7200 unit=rpm
